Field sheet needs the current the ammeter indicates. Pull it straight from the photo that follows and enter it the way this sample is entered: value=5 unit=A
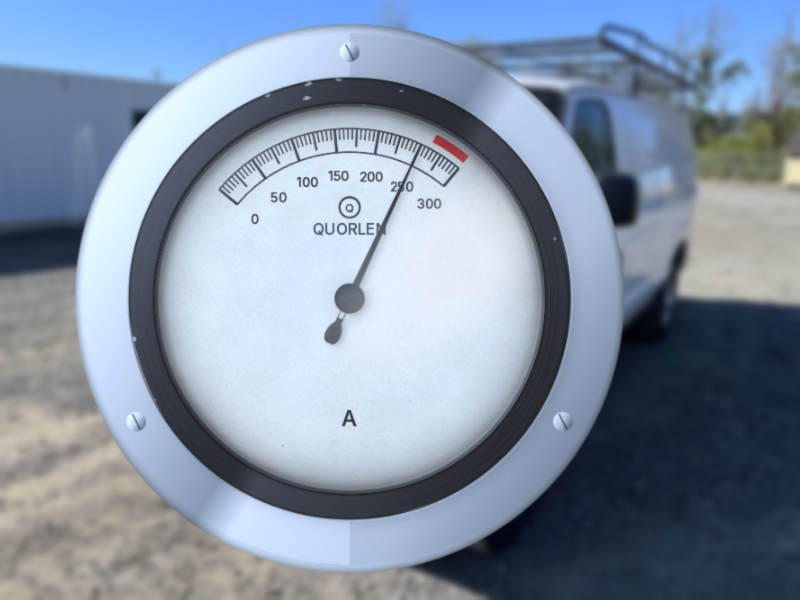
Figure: value=250 unit=A
